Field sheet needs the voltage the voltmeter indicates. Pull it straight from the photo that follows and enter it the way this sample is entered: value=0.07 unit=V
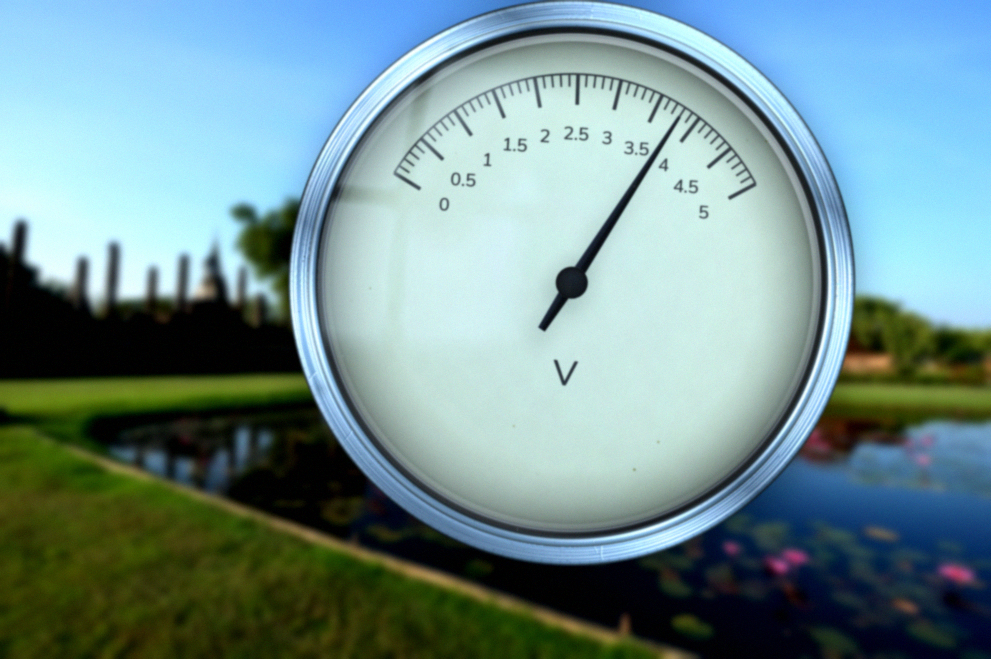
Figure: value=3.8 unit=V
